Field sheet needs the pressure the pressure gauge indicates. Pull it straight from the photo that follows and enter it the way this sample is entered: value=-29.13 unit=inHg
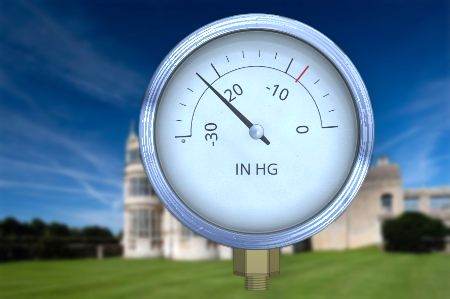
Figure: value=-22 unit=inHg
